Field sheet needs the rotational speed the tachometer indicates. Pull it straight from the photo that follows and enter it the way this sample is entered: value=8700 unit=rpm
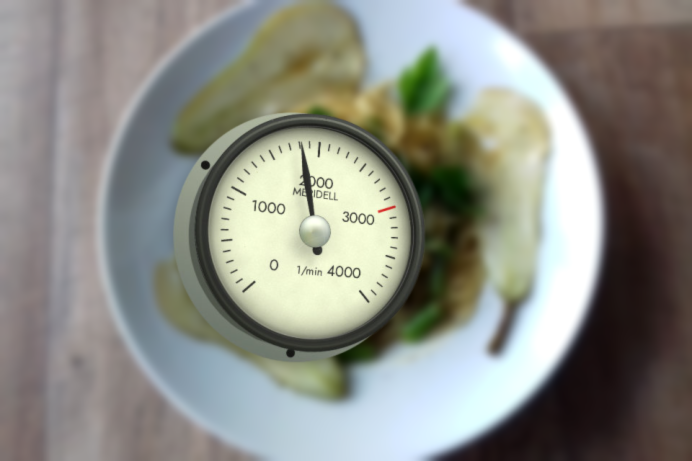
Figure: value=1800 unit=rpm
